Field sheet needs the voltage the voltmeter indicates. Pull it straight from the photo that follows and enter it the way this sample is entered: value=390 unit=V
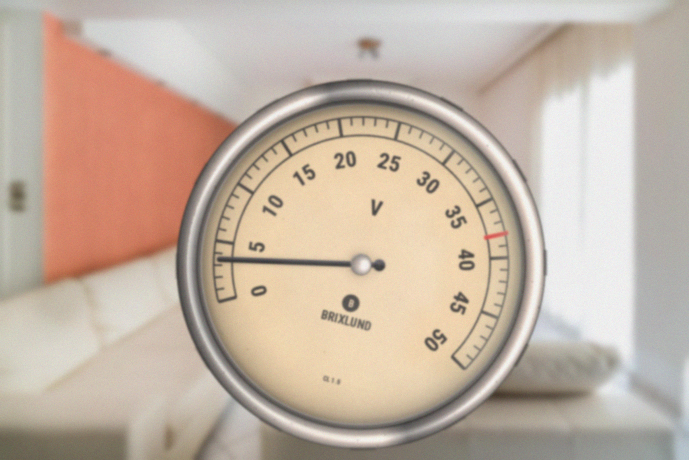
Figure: value=3.5 unit=V
